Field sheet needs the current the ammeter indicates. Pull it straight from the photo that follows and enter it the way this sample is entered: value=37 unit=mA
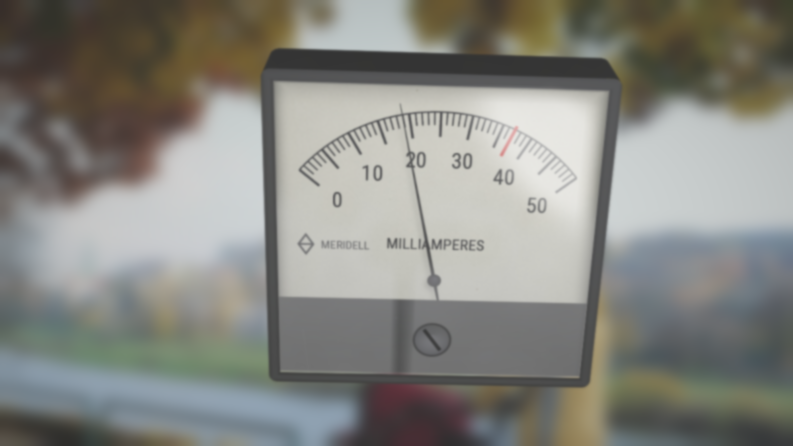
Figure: value=19 unit=mA
